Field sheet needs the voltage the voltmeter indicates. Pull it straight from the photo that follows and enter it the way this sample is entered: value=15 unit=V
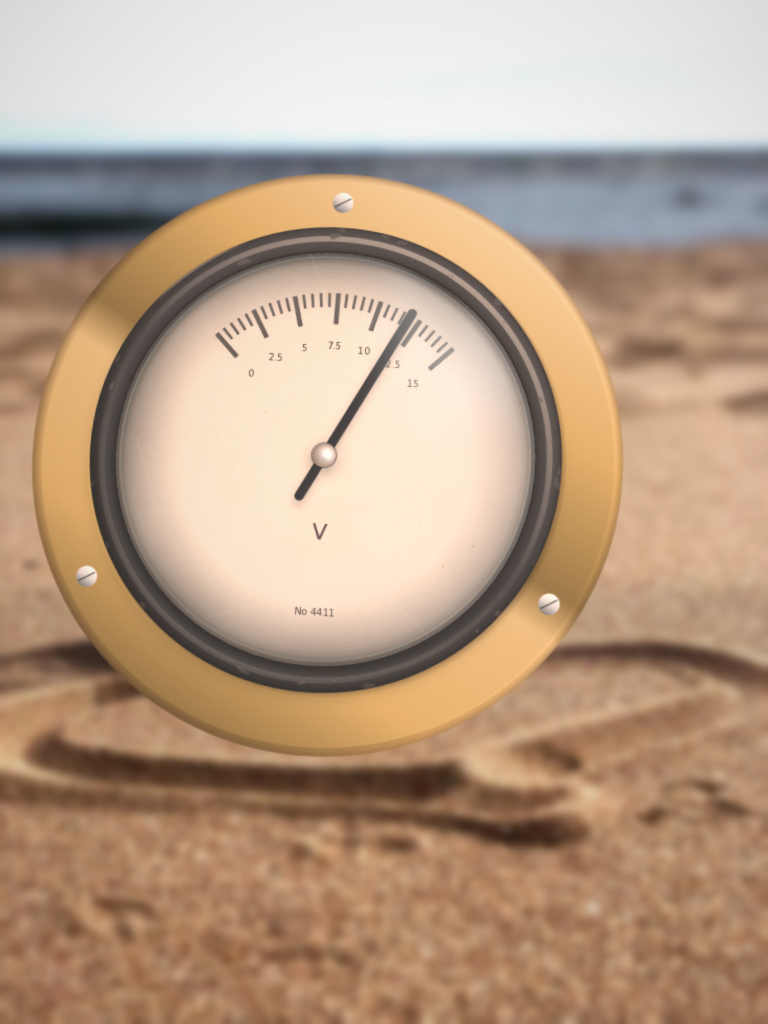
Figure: value=12 unit=V
